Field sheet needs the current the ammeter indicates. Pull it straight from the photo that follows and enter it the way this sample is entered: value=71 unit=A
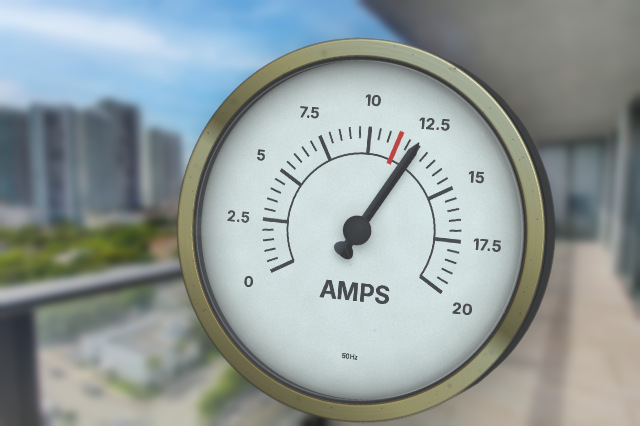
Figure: value=12.5 unit=A
